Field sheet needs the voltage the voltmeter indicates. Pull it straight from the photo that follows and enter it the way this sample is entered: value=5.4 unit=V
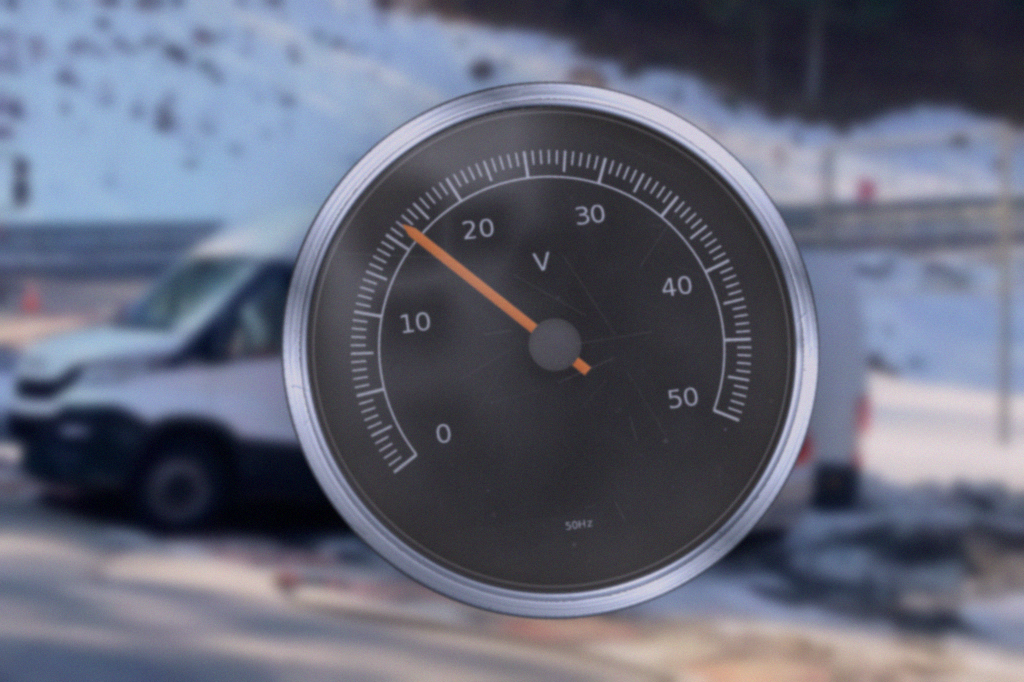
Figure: value=16 unit=V
